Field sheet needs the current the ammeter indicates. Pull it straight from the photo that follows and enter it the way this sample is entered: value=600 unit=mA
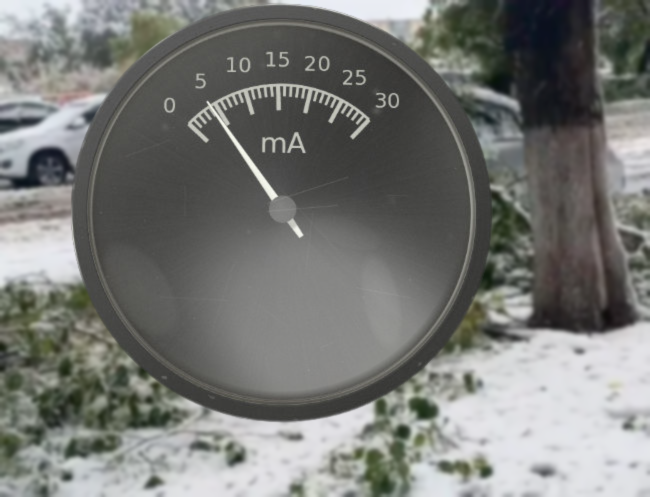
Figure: value=4 unit=mA
